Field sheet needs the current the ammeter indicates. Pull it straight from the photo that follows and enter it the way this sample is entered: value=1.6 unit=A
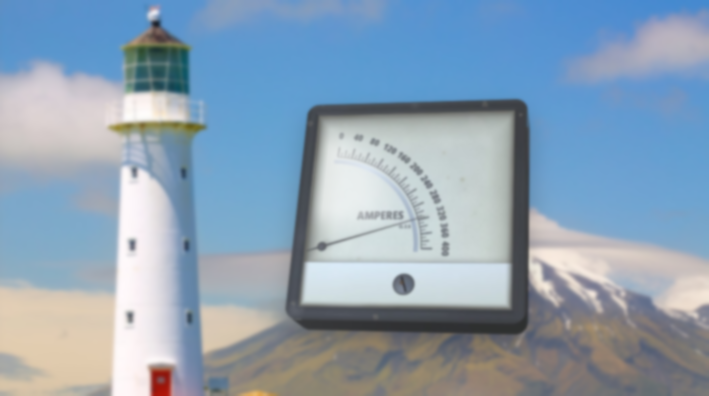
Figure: value=320 unit=A
